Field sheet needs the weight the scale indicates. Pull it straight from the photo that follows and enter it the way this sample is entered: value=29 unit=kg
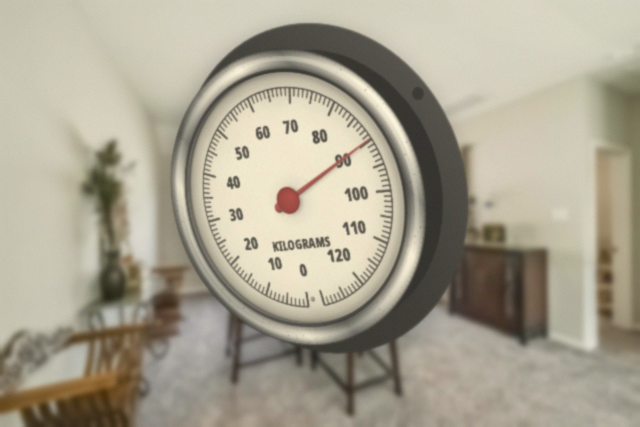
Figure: value=90 unit=kg
